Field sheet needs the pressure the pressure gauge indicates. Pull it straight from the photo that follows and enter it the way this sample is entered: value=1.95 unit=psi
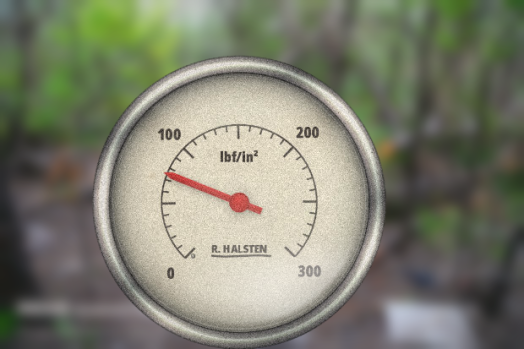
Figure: value=75 unit=psi
